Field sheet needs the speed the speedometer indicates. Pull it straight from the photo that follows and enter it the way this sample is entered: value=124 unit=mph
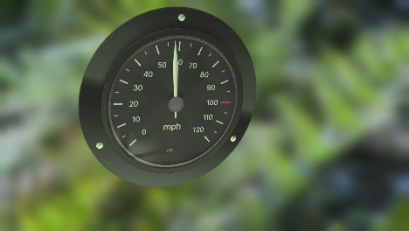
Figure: value=57.5 unit=mph
